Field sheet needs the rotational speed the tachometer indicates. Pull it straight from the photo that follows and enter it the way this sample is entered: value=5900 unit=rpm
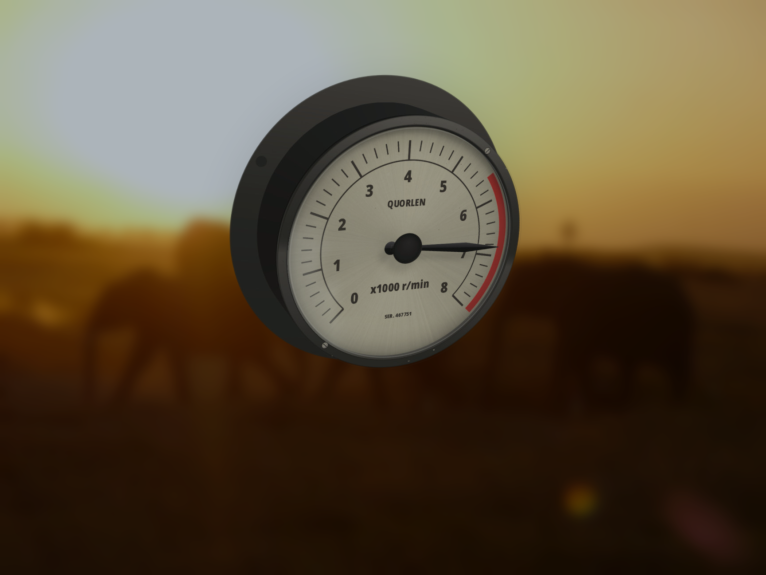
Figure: value=6800 unit=rpm
